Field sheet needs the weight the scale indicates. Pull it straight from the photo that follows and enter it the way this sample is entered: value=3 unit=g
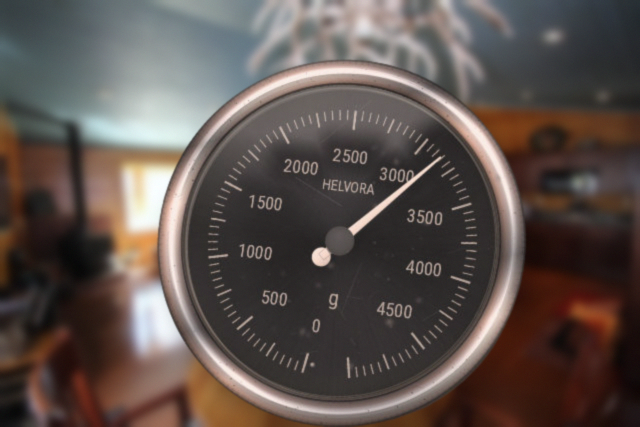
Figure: value=3150 unit=g
